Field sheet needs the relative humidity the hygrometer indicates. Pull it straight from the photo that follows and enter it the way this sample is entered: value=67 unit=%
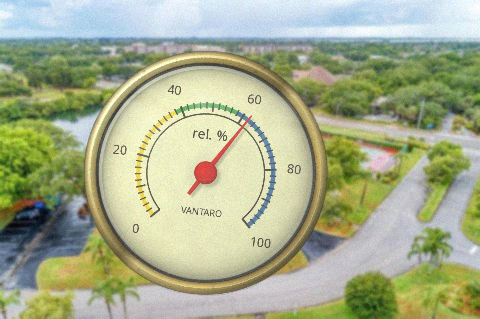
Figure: value=62 unit=%
